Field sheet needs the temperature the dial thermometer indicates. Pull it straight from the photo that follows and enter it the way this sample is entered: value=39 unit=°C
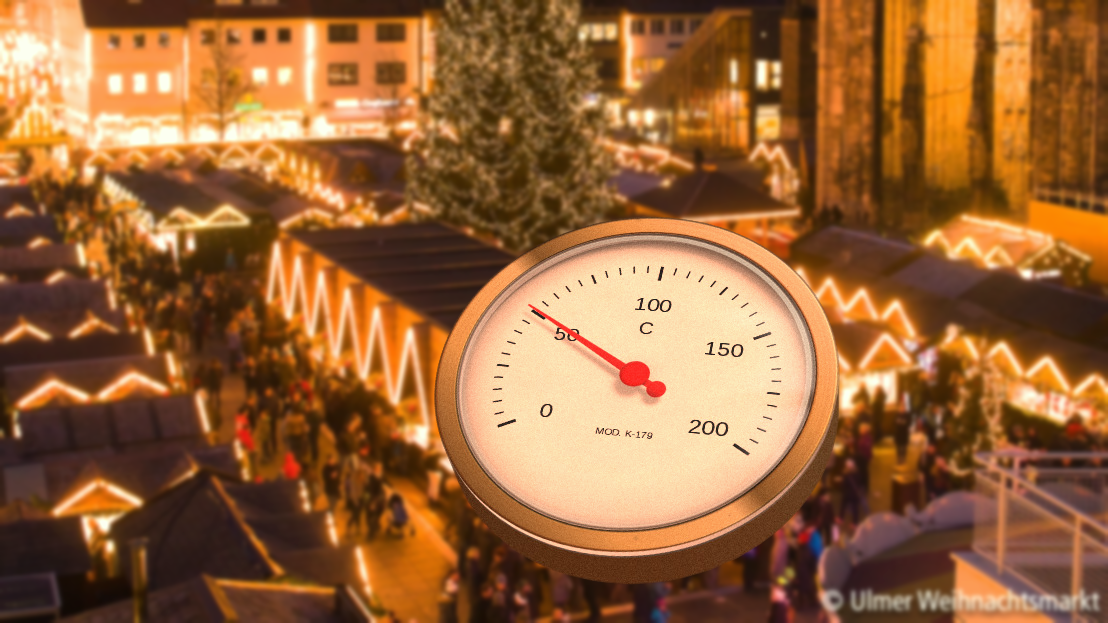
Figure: value=50 unit=°C
